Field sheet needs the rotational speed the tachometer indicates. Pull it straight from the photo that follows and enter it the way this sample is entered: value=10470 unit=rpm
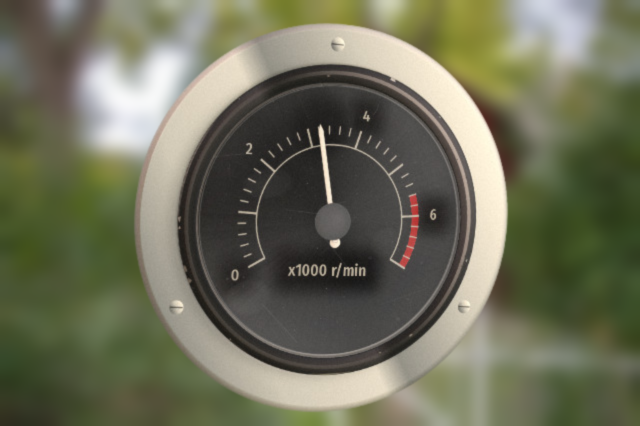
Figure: value=3200 unit=rpm
